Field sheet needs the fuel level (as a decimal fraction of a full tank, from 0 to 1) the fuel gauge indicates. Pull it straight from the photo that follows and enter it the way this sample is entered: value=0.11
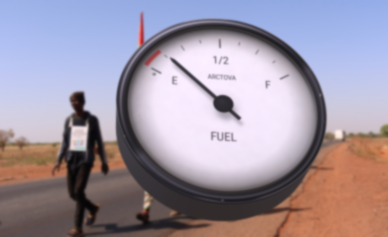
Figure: value=0.125
